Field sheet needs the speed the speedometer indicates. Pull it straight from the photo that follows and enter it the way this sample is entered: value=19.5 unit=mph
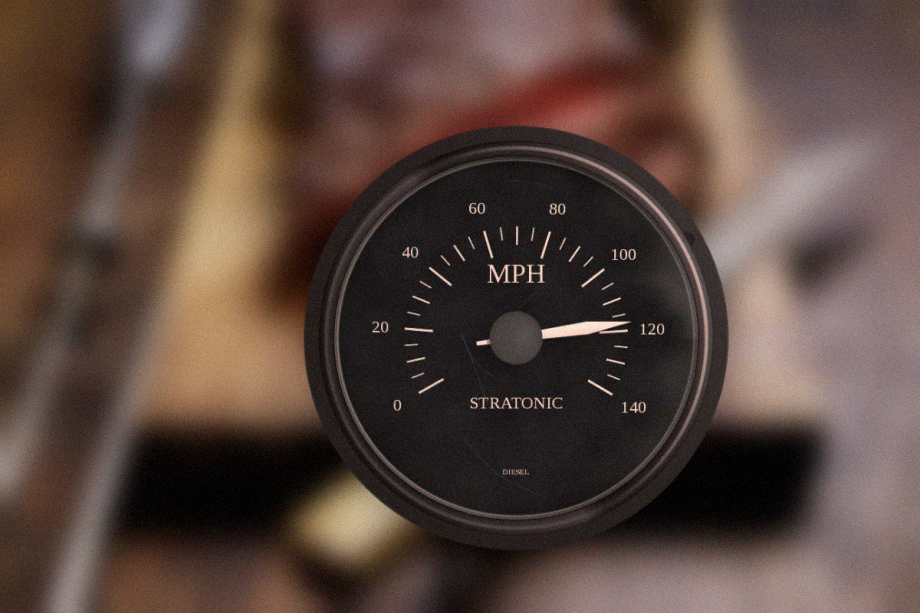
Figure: value=117.5 unit=mph
